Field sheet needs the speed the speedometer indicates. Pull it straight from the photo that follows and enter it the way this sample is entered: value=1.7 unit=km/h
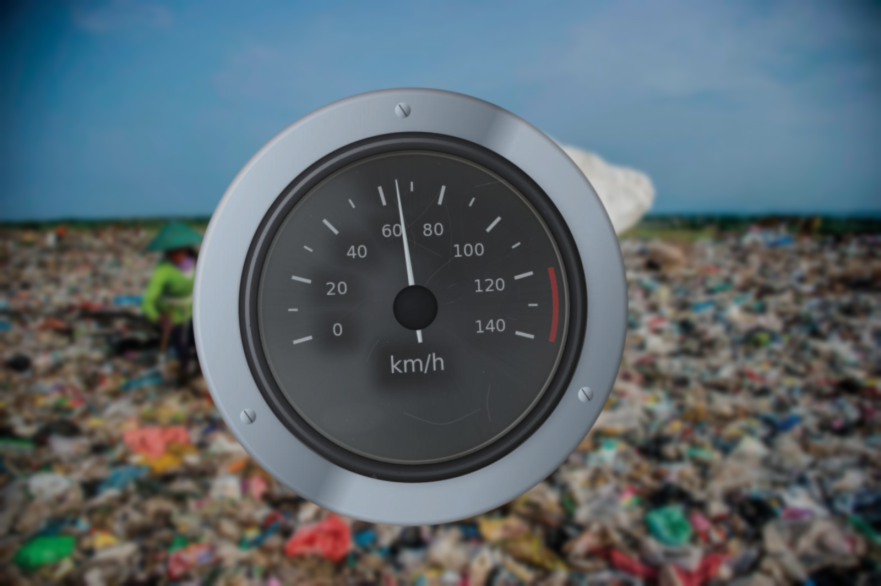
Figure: value=65 unit=km/h
